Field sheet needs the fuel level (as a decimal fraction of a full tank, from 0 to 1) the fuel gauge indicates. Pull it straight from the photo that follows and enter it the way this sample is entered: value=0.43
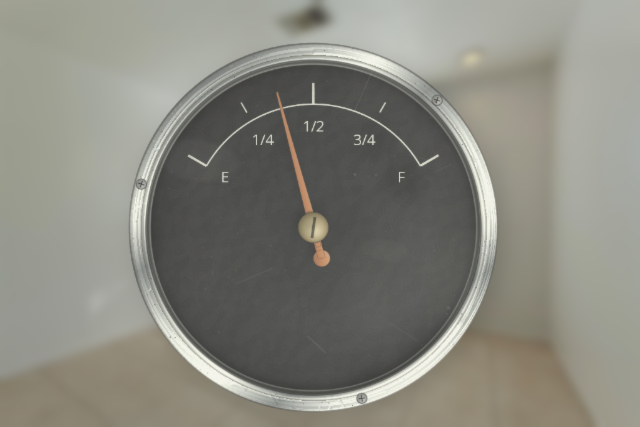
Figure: value=0.375
